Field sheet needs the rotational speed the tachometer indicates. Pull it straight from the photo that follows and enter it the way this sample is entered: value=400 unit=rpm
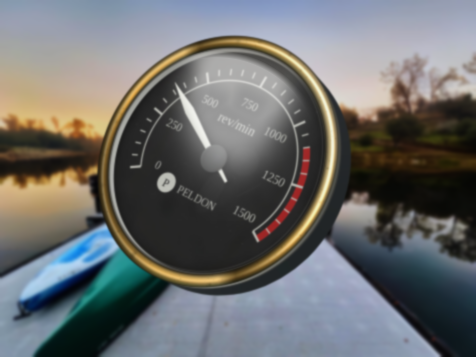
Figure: value=375 unit=rpm
